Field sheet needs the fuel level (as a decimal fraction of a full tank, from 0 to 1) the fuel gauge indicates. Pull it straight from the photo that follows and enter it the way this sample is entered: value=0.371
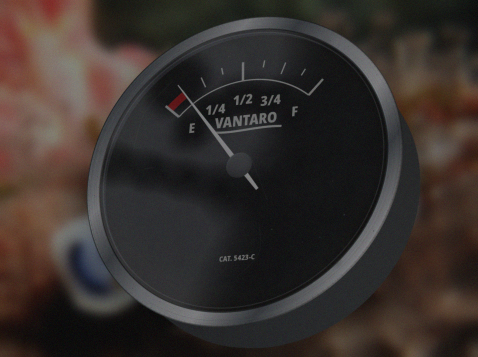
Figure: value=0.125
